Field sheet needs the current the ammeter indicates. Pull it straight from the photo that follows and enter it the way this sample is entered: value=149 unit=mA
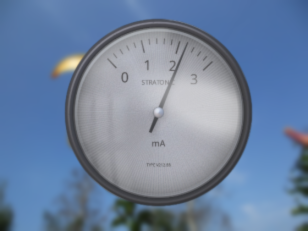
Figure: value=2.2 unit=mA
